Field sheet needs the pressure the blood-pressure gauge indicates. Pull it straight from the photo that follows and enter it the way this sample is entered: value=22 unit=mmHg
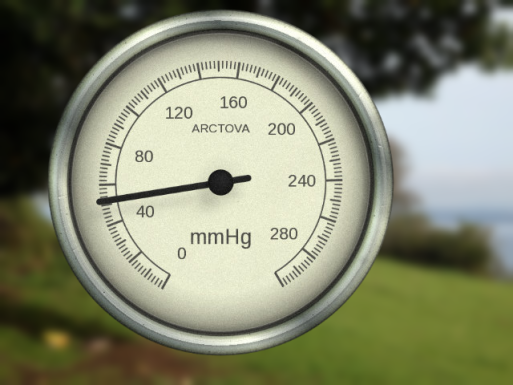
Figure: value=52 unit=mmHg
